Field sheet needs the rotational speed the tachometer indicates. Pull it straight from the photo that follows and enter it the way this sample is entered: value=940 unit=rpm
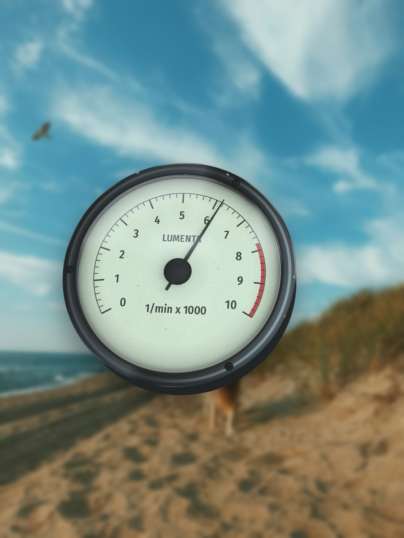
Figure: value=6200 unit=rpm
